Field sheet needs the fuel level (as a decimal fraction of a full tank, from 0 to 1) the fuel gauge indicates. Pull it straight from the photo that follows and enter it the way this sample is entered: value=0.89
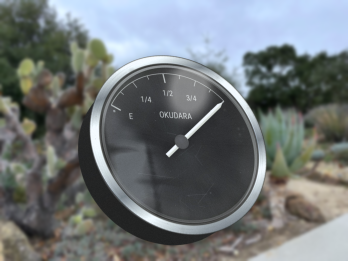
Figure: value=1
